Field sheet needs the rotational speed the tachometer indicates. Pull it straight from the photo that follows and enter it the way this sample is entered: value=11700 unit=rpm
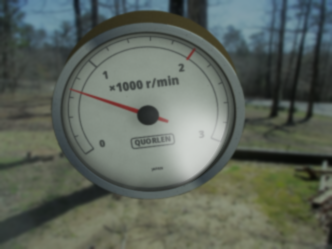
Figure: value=700 unit=rpm
